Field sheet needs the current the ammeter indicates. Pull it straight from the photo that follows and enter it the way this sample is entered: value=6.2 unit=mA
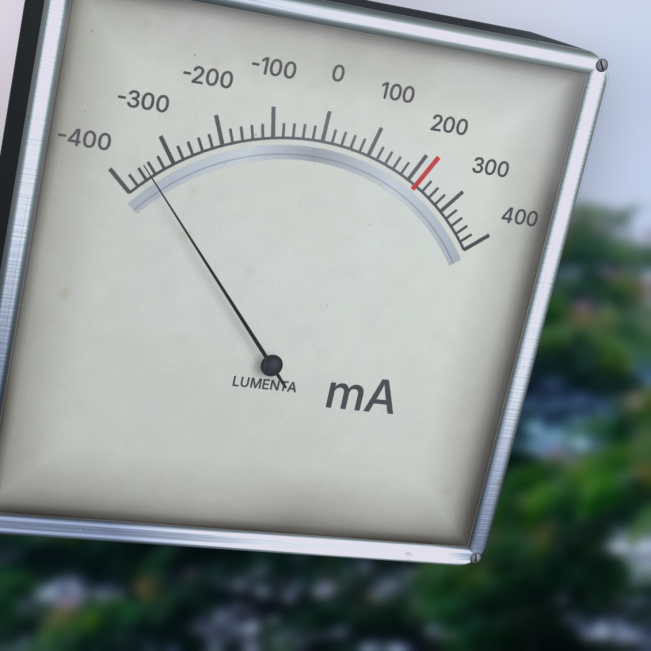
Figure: value=-350 unit=mA
